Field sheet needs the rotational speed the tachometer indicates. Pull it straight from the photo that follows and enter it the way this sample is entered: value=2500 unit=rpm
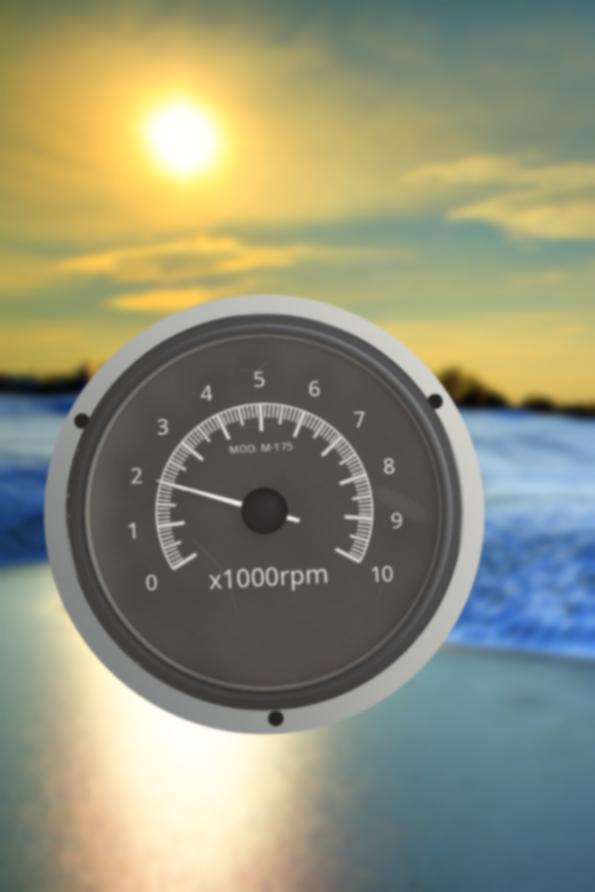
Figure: value=2000 unit=rpm
